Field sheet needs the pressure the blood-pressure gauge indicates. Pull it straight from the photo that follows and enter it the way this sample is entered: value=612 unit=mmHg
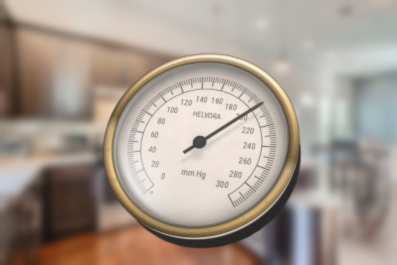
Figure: value=200 unit=mmHg
